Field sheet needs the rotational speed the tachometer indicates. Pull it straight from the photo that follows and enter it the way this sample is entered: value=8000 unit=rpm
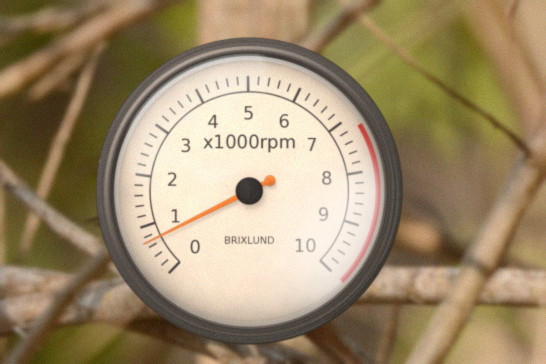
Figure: value=700 unit=rpm
